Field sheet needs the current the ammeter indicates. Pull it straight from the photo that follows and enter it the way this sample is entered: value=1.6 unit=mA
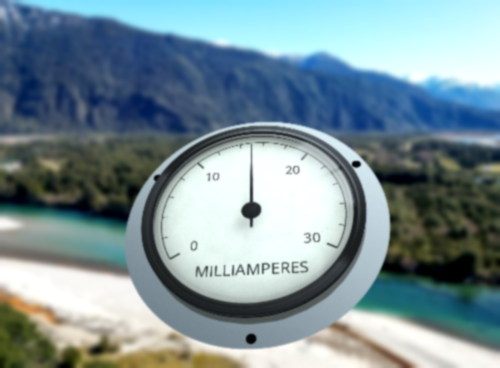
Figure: value=15 unit=mA
